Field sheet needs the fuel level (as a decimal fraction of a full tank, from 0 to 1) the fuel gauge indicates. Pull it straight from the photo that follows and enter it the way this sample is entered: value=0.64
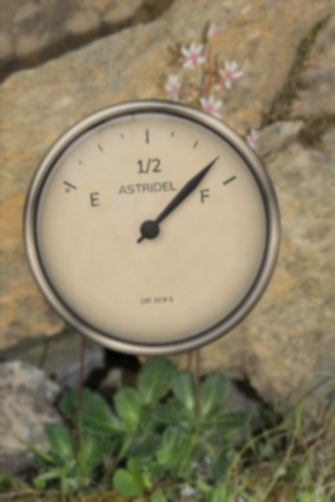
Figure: value=0.875
